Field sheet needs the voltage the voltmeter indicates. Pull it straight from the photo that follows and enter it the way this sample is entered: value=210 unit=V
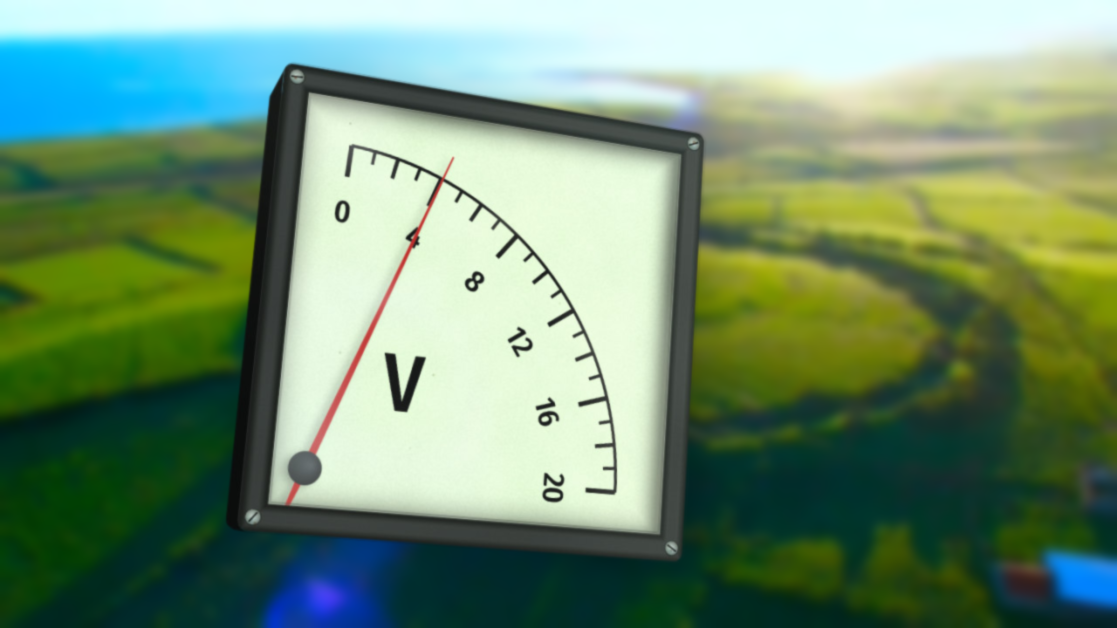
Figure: value=4 unit=V
